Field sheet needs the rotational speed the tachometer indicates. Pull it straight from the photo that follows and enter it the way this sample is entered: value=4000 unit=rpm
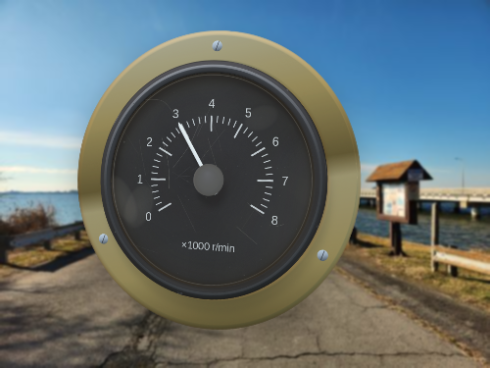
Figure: value=3000 unit=rpm
